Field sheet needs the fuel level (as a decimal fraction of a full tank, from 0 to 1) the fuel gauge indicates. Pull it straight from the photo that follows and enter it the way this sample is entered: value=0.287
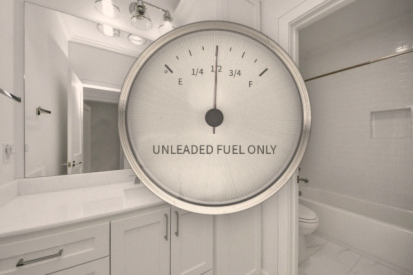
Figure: value=0.5
